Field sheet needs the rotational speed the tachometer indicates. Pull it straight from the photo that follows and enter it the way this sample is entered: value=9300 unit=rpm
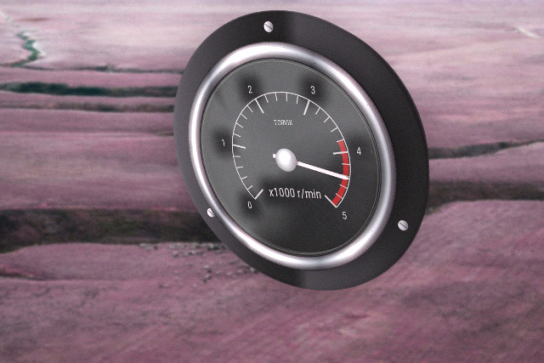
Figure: value=4400 unit=rpm
